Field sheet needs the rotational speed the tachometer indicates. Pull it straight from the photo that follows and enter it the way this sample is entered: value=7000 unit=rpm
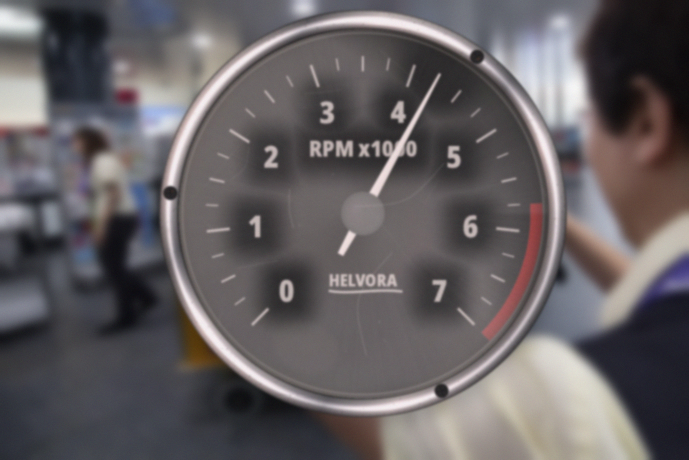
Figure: value=4250 unit=rpm
